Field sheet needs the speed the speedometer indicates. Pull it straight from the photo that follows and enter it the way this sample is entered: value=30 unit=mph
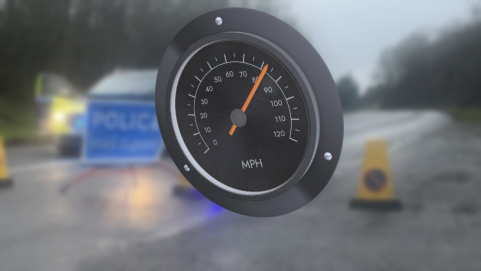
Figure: value=82.5 unit=mph
